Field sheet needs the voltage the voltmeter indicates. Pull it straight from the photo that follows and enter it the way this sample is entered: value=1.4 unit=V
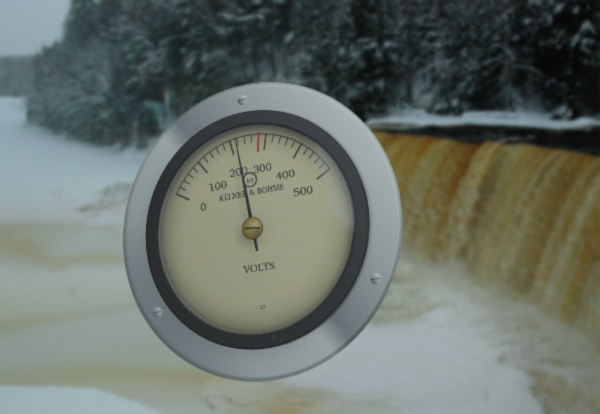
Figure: value=220 unit=V
